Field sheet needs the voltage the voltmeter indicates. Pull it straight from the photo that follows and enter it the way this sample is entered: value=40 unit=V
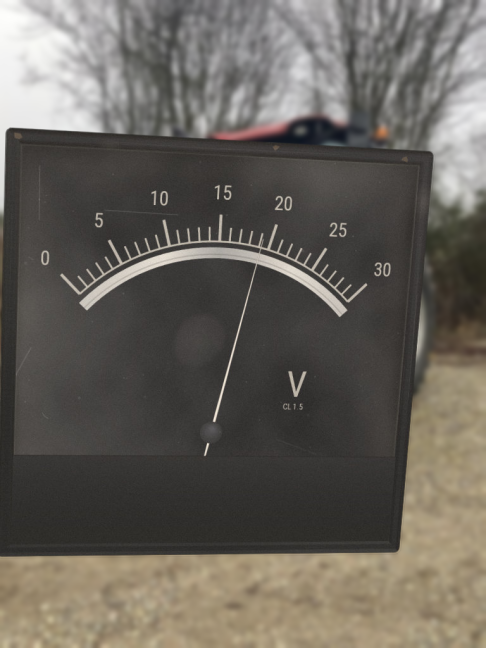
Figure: value=19 unit=V
